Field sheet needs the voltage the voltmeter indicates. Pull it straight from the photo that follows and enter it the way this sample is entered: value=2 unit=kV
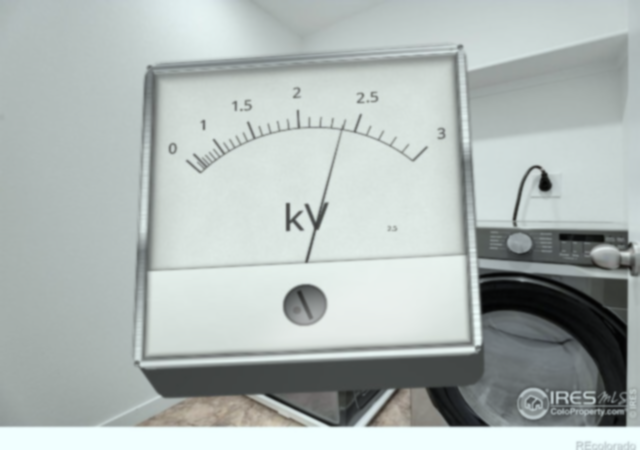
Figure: value=2.4 unit=kV
